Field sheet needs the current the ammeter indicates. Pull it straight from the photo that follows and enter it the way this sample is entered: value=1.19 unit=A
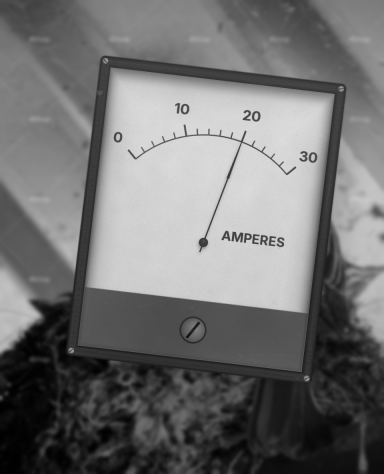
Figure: value=20 unit=A
